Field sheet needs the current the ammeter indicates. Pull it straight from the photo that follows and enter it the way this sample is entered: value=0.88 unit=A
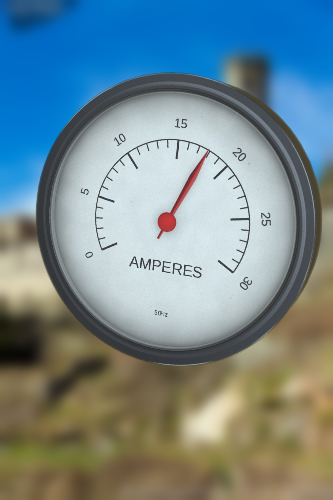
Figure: value=18 unit=A
